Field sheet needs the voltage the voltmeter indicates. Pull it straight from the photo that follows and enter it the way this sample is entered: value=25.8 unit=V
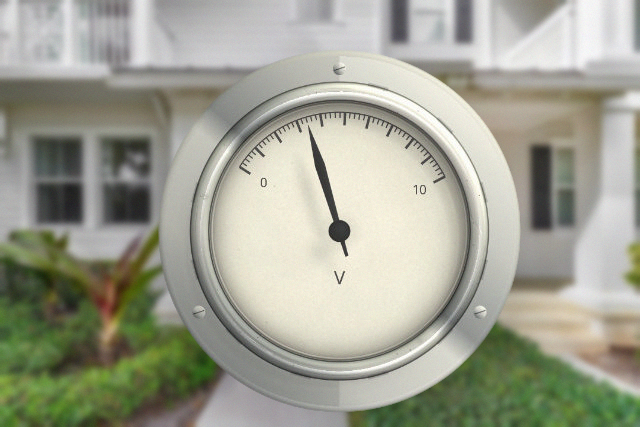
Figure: value=3.4 unit=V
